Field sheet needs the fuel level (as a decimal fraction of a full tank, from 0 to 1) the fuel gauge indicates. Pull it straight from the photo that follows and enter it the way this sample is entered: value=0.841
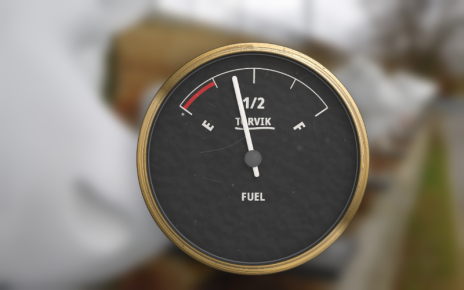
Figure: value=0.375
